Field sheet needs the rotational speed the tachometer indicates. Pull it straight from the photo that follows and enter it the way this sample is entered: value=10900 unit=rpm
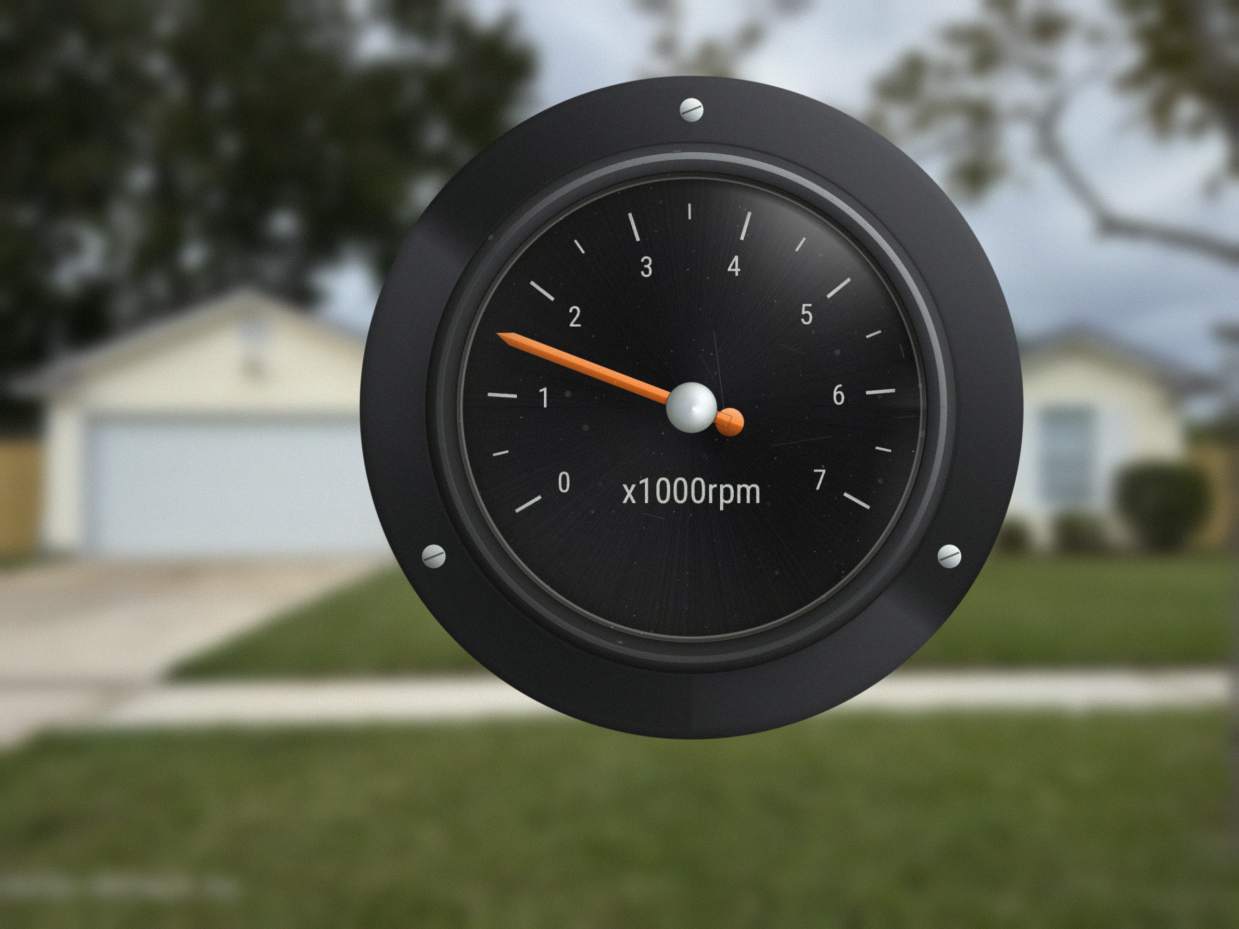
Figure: value=1500 unit=rpm
